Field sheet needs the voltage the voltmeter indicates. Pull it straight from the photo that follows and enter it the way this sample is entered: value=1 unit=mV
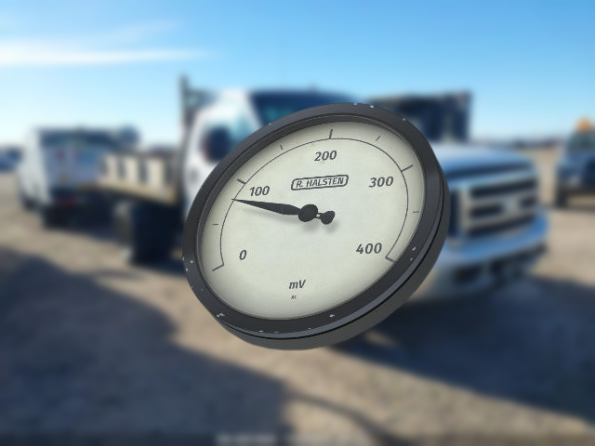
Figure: value=75 unit=mV
